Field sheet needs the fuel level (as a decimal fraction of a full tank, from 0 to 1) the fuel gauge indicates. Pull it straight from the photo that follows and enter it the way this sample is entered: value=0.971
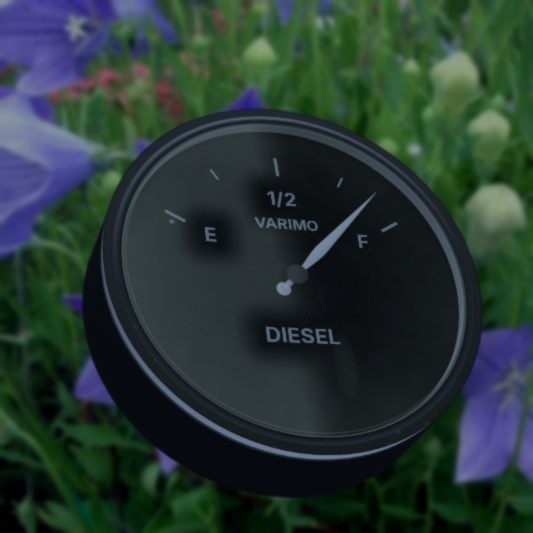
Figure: value=0.875
